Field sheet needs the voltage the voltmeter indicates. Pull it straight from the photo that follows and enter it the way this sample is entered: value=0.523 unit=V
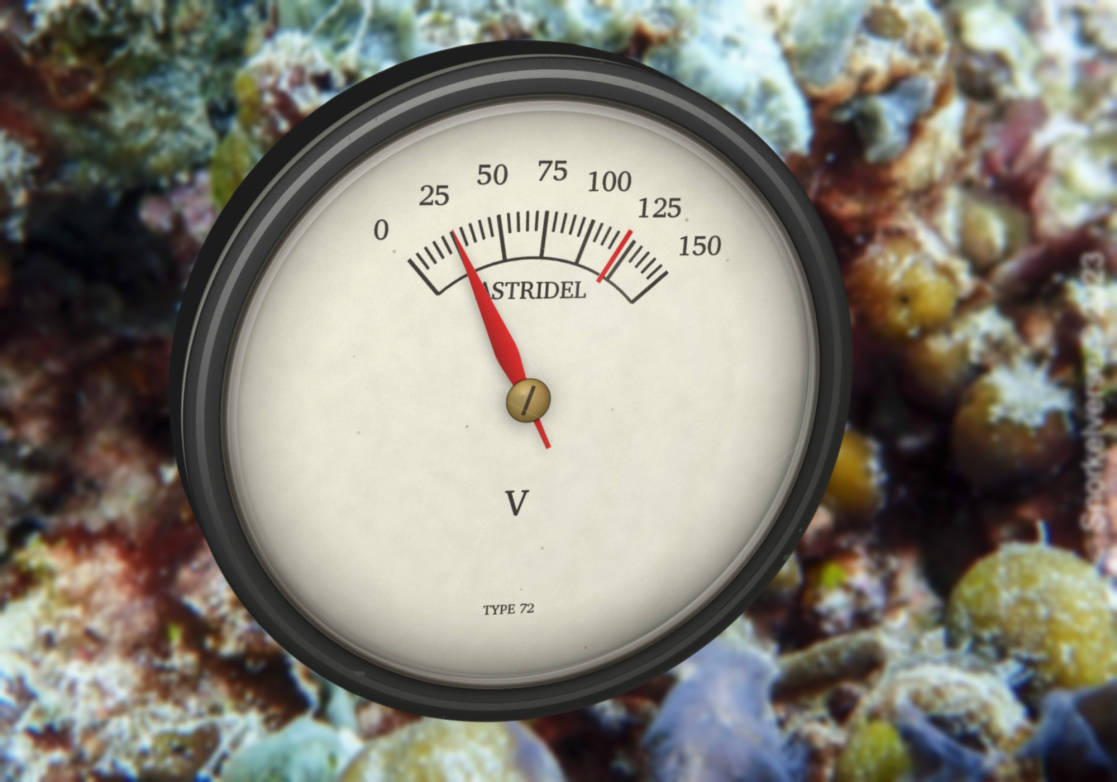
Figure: value=25 unit=V
